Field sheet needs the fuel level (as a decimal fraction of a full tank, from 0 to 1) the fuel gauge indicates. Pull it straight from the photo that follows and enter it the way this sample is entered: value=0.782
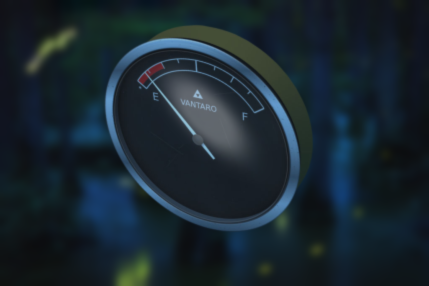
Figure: value=0.125
